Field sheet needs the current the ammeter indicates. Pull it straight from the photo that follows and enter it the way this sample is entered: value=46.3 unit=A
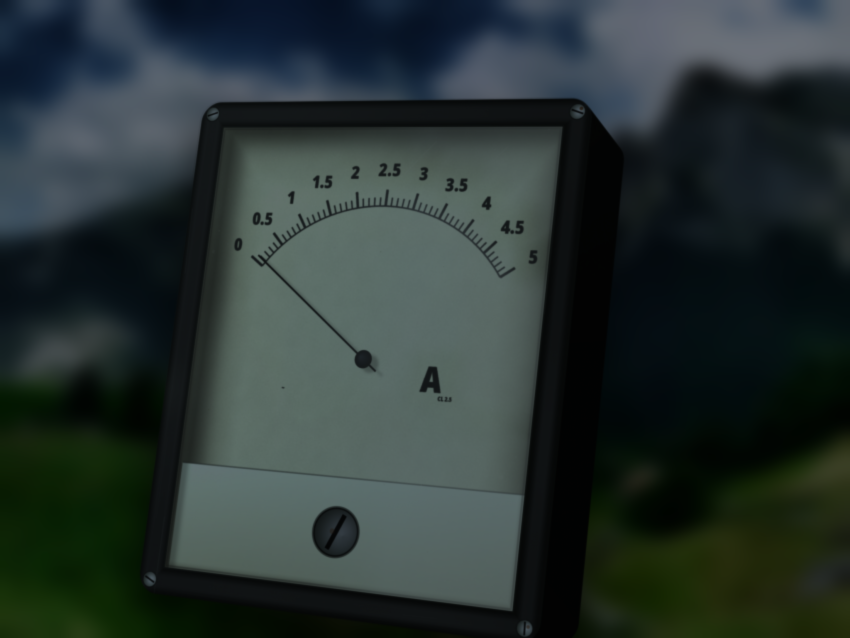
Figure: value=0.1 unit=A
